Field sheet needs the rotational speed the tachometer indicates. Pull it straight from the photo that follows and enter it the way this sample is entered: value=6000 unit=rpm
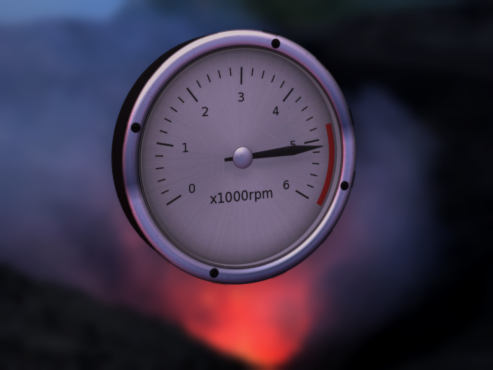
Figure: value=5100 unit=rpm
